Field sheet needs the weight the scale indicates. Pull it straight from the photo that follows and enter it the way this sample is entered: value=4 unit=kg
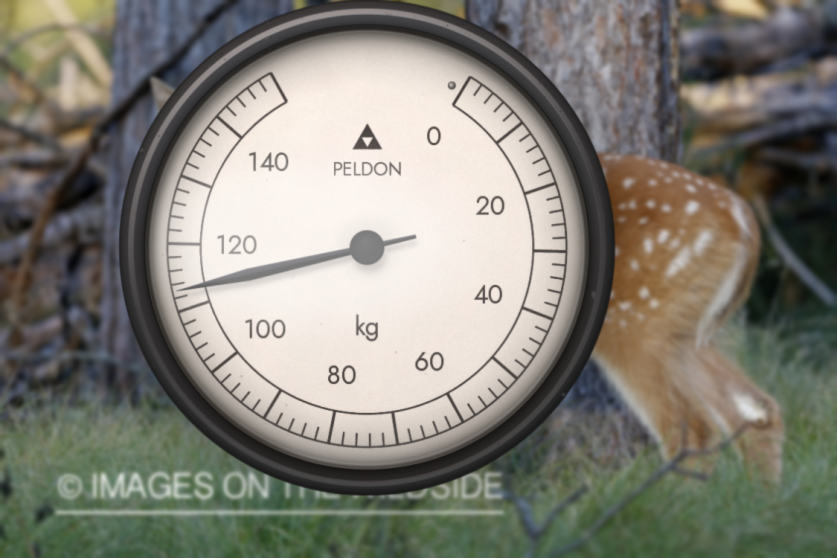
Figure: value=113 unit=kg
